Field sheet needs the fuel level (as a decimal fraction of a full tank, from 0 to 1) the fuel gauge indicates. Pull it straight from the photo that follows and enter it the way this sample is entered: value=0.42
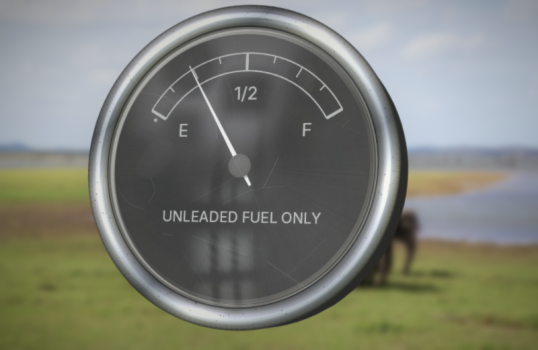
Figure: value=0.25
